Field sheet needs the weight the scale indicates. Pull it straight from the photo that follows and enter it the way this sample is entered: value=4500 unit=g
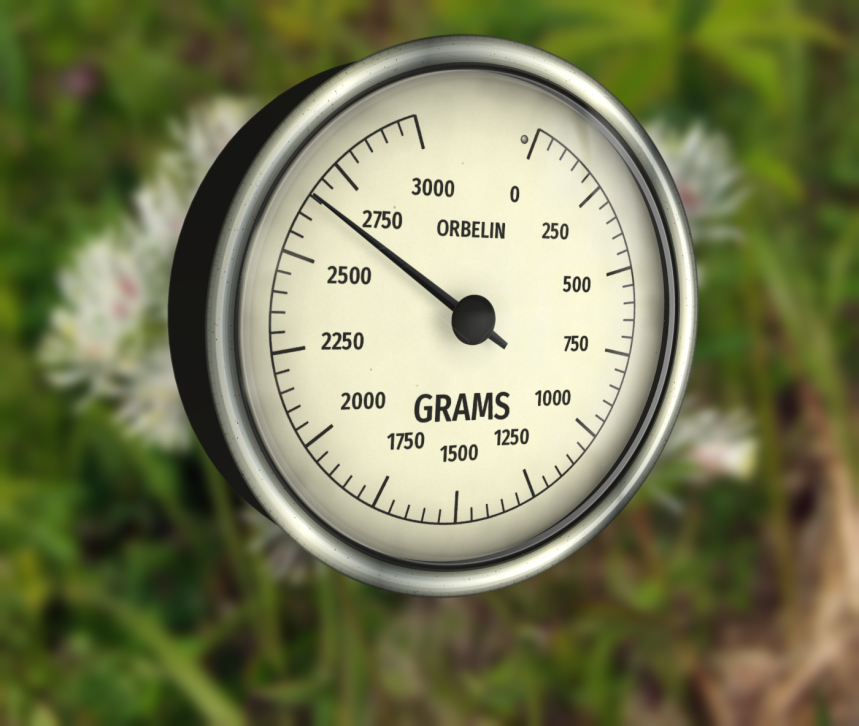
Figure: value=2650 unit=g
